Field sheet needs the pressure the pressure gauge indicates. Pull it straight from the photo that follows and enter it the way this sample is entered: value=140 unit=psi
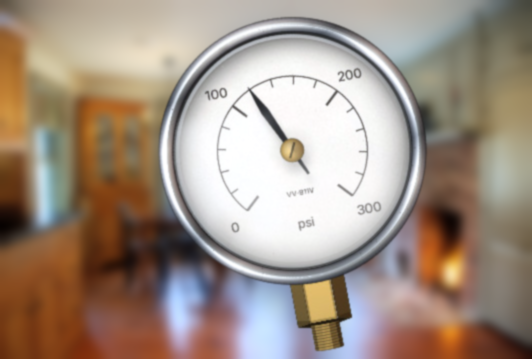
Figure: value=120 unit=psi
